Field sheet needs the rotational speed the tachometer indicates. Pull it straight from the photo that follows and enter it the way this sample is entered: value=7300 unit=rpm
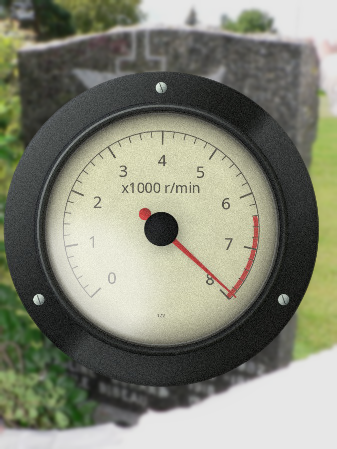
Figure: value=7900 unit=rpm
